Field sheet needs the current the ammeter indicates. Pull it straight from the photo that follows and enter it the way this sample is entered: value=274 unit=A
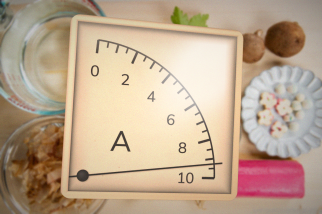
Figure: value=9.25 unit=A
